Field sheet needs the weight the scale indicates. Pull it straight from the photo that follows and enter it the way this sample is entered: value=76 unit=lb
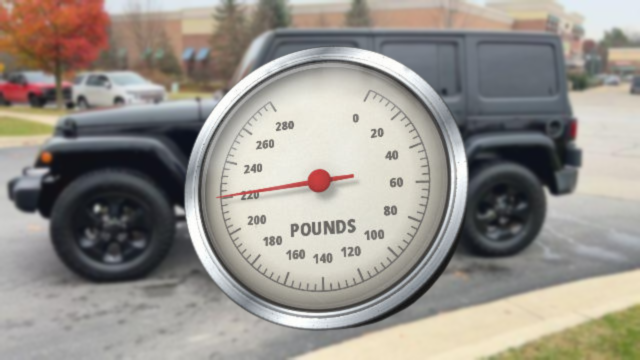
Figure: value=220 unit=lb
